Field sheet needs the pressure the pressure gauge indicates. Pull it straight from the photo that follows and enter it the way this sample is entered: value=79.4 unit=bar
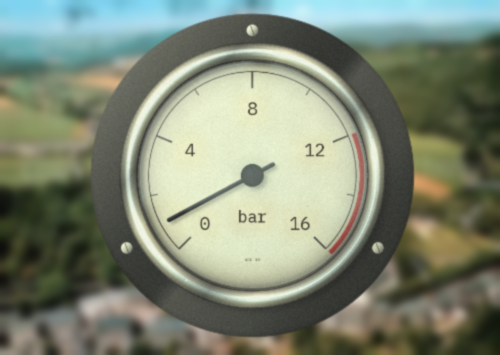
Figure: value=1 unit=bar
